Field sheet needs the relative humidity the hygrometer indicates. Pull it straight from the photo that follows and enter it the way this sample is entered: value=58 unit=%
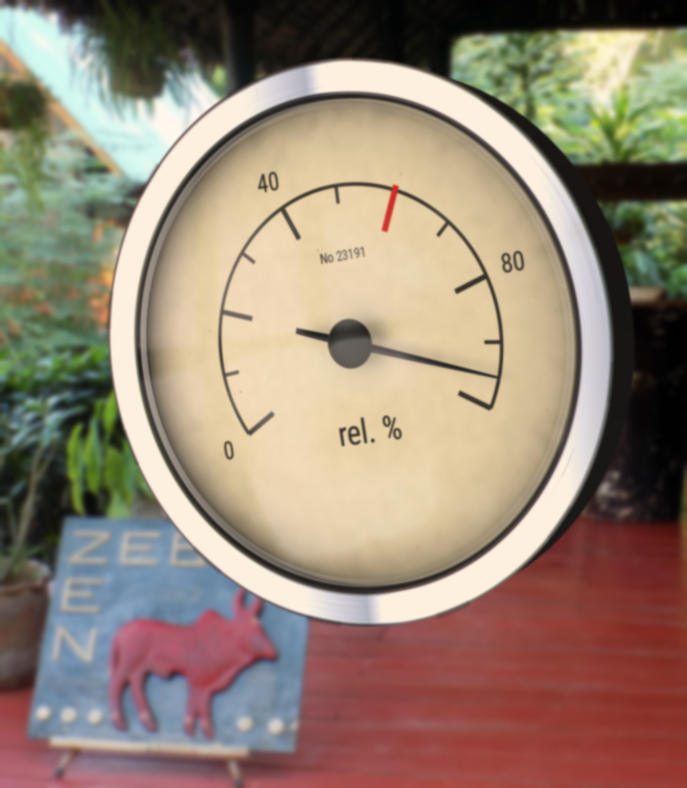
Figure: value=95 unit=%
